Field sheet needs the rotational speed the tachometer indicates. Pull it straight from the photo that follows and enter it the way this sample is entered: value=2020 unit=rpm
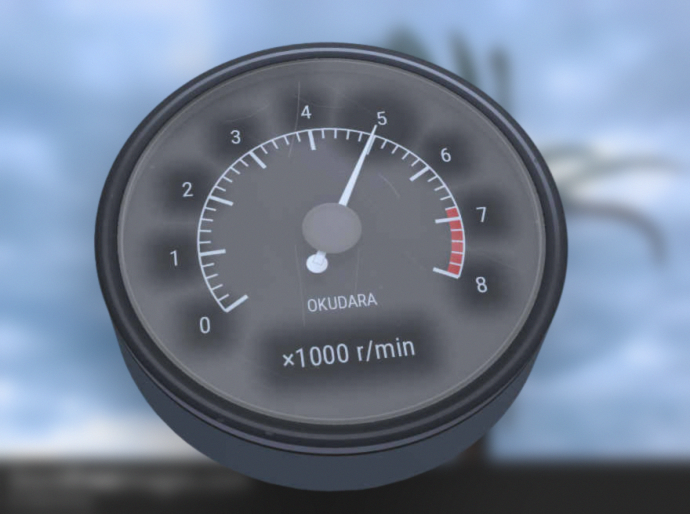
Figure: value=5000 unit=rpm
